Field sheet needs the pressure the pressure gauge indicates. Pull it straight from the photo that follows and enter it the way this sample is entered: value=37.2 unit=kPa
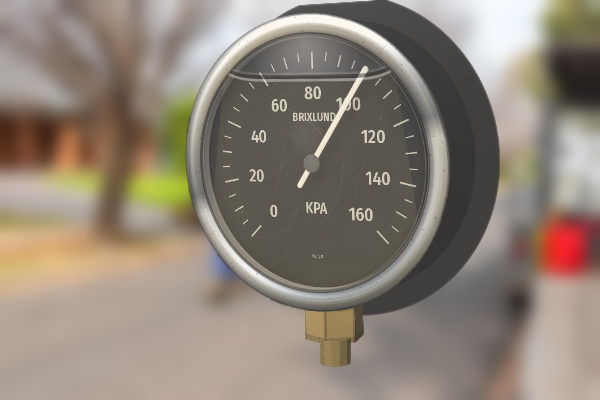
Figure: value=100 unit=kPa
